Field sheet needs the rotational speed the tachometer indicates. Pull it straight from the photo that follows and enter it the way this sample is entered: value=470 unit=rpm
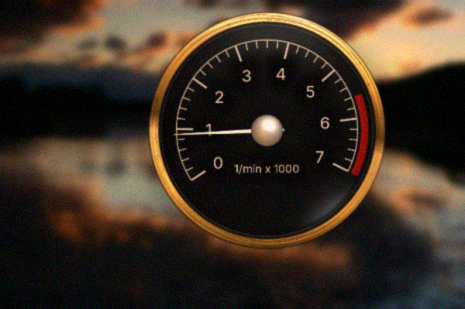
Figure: value=900 unit=rpm
